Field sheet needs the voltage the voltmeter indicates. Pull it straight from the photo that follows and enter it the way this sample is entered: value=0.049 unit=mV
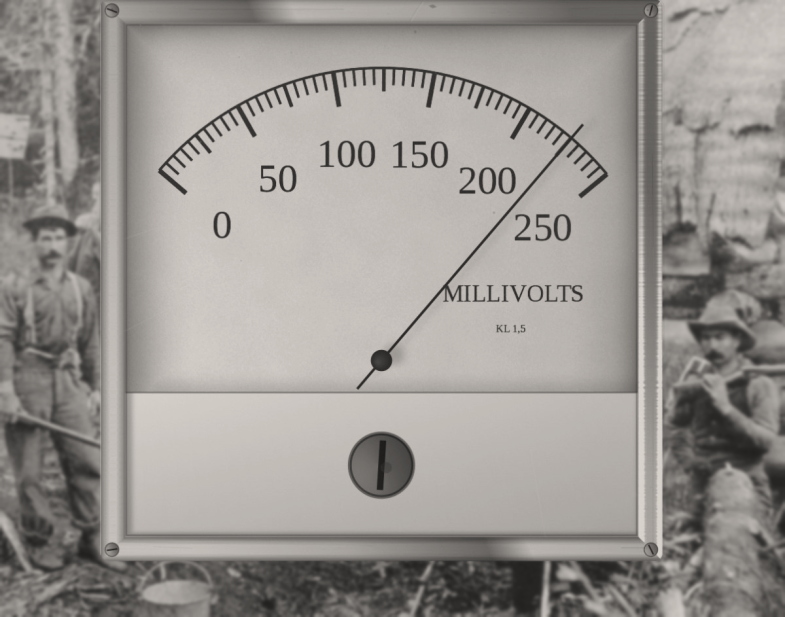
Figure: value=225 unit=mV
